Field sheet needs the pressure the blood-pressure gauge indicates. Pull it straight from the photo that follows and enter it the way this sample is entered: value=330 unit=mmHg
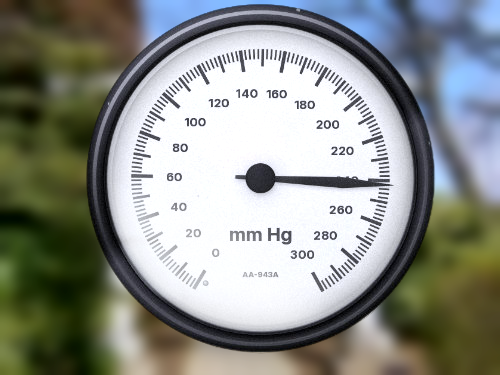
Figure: value=242 unit=mmHg
